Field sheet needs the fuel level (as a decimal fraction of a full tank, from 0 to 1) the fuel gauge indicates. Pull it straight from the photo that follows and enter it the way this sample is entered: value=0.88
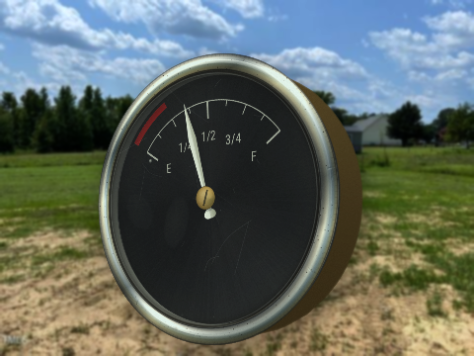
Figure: value=0.375
